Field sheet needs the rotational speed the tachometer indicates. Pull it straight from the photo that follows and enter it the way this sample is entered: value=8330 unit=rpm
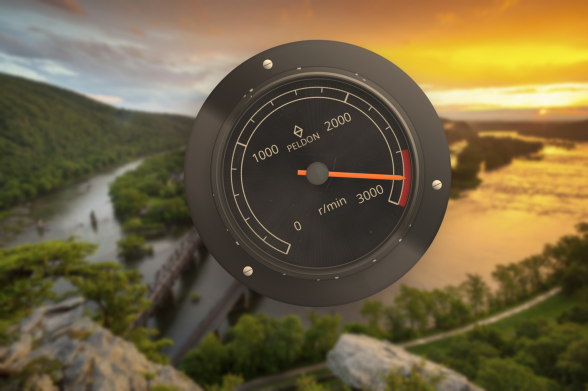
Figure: value=2800 unit=rpm
